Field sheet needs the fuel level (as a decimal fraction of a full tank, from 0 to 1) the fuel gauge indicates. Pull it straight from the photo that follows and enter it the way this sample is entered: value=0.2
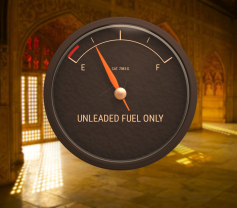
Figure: value=0.25
